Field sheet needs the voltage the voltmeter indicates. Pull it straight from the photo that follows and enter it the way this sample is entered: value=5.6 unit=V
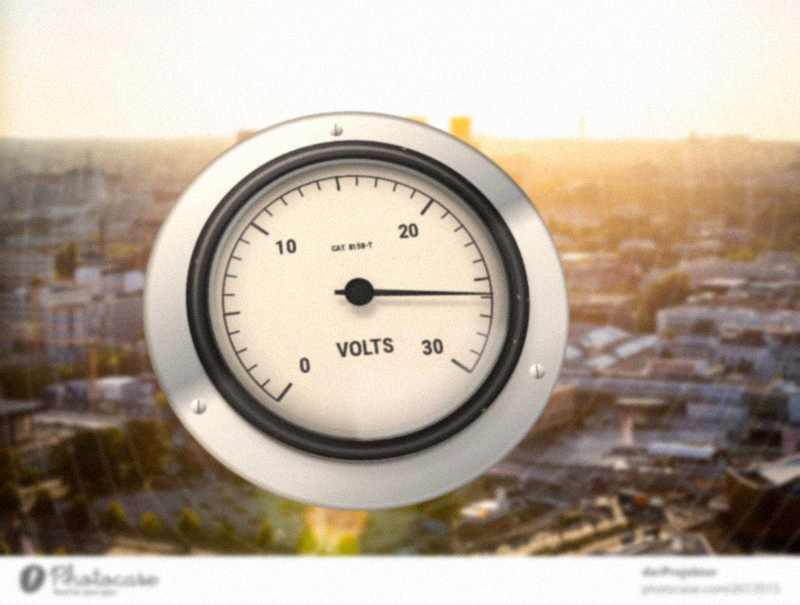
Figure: value=26 unit=V
